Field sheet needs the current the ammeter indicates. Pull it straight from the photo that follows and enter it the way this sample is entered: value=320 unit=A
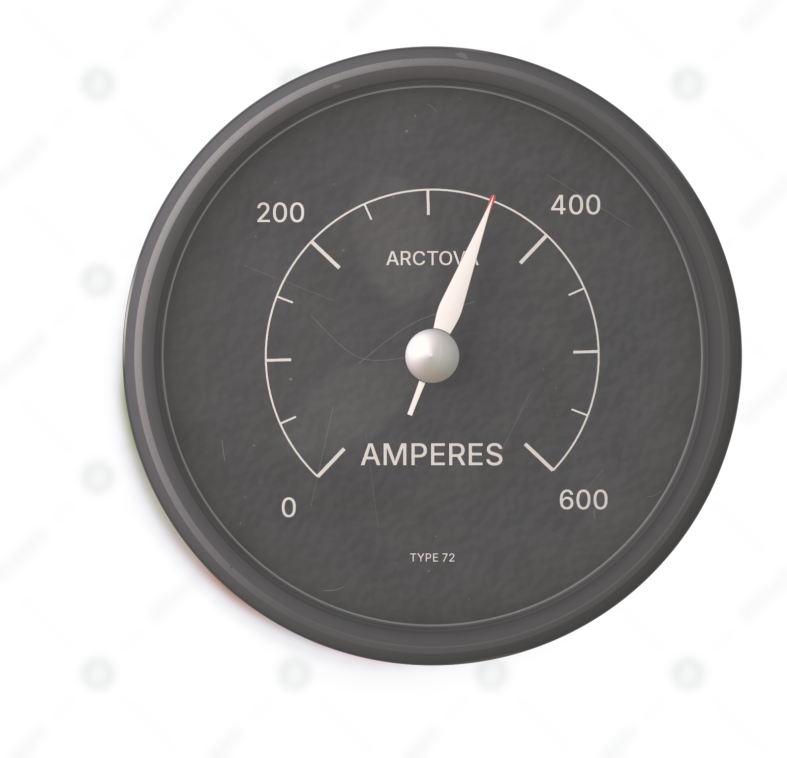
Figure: value=350 unit=A
